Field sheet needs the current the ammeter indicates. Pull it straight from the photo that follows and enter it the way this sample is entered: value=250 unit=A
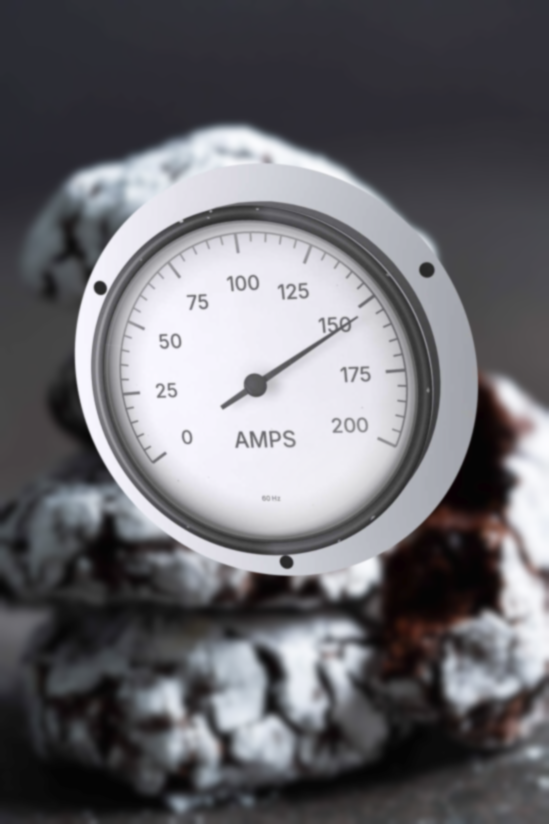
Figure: value=152.5 unit=A
